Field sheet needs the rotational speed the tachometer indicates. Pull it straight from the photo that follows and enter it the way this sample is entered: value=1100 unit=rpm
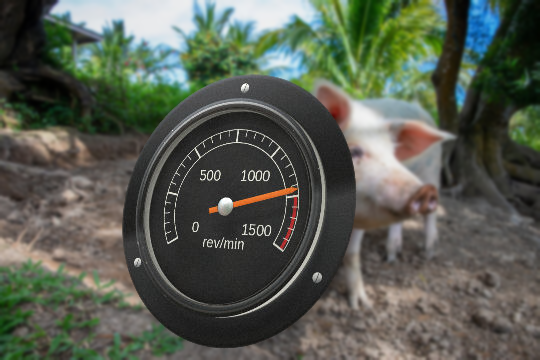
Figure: value=1225 unit=rpm
